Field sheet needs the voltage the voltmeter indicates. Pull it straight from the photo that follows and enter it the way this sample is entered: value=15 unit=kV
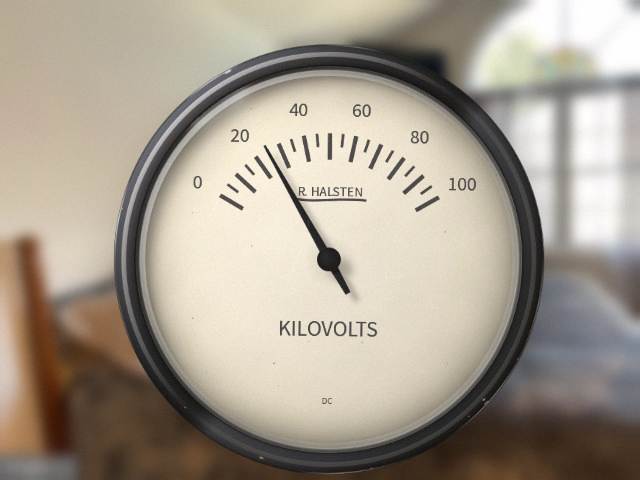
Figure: value=25 unit=kV
